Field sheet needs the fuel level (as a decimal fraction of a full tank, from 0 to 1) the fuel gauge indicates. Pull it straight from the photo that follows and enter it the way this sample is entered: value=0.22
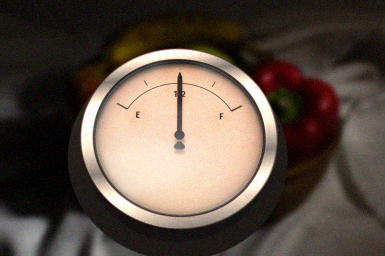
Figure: value=0.5
